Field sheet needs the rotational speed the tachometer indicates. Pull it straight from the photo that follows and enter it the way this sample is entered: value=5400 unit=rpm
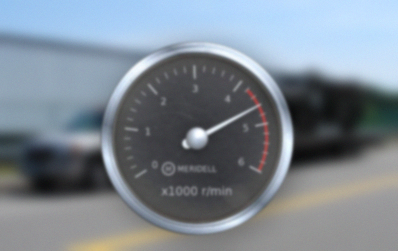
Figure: value=4600 unit=rpm
